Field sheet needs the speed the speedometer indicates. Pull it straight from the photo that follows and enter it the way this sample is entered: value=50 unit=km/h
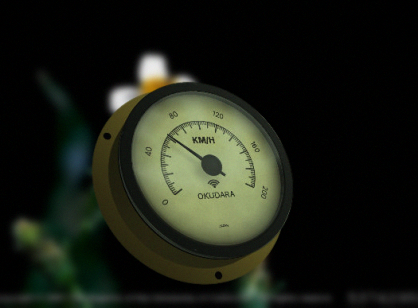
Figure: value=60 unit=km/h
